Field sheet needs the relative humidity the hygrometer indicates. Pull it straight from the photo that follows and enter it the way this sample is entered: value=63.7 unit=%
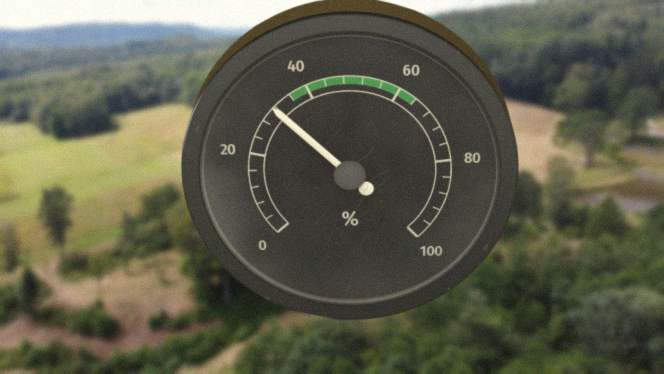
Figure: value=32 unit=%
